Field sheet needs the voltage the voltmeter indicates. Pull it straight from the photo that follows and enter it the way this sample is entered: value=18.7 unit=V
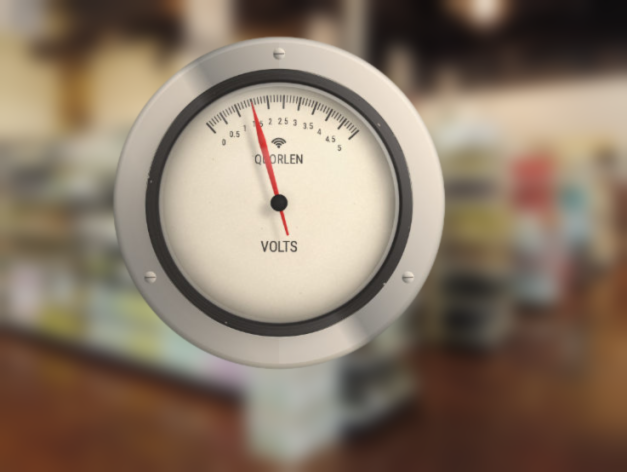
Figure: value=1.5 unit=V
